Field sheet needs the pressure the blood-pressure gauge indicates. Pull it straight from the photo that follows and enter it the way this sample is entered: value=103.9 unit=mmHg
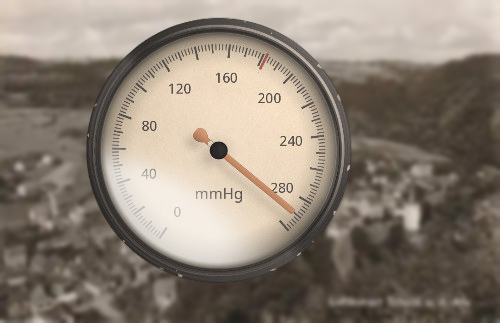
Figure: value=290 unit=mmHg
